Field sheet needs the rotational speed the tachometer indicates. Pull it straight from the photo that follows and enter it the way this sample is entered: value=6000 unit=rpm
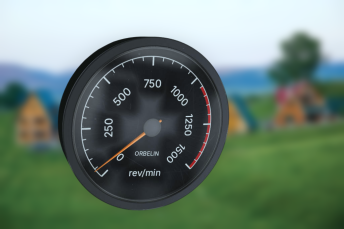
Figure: value=50 unit=rpm
